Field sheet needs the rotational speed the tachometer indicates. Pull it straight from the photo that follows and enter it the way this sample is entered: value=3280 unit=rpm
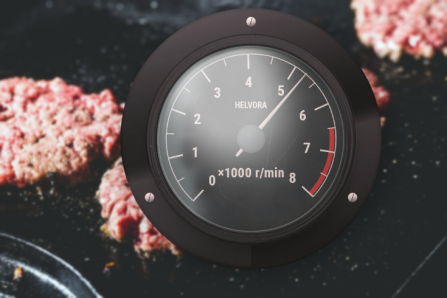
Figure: value=5250 unit=rpm
